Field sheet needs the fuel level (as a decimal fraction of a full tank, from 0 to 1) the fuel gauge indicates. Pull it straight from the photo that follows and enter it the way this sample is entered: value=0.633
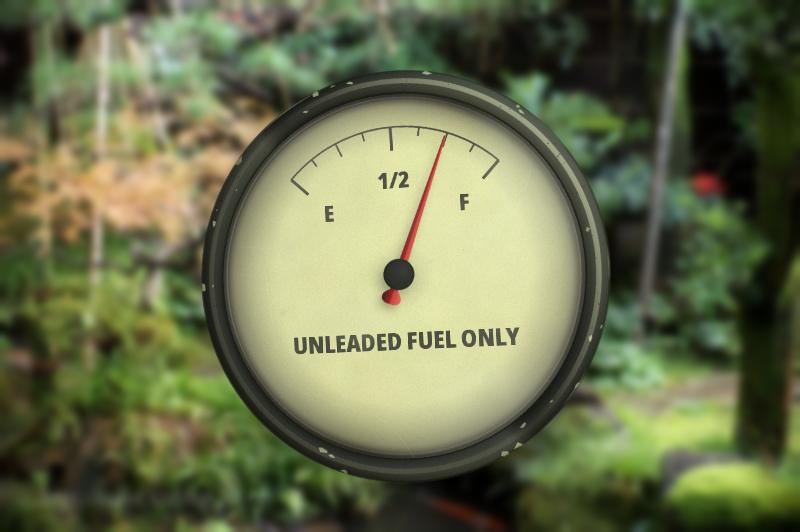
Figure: value=0.75
